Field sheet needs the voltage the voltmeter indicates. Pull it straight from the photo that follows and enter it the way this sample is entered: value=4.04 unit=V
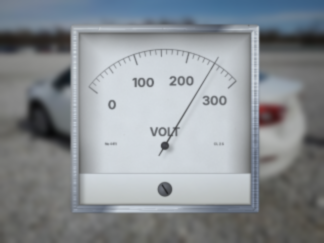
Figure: value=250 unit=V
